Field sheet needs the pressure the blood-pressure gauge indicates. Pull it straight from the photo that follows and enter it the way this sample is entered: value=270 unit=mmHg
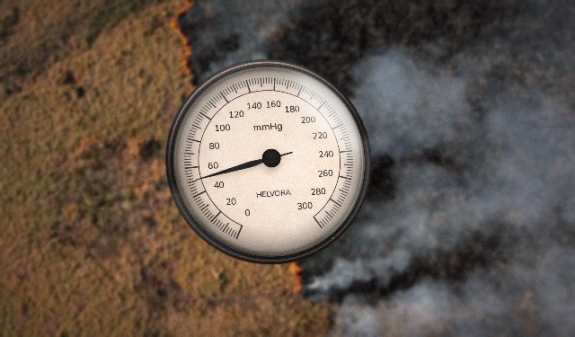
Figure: value=50 unit=mmHg
